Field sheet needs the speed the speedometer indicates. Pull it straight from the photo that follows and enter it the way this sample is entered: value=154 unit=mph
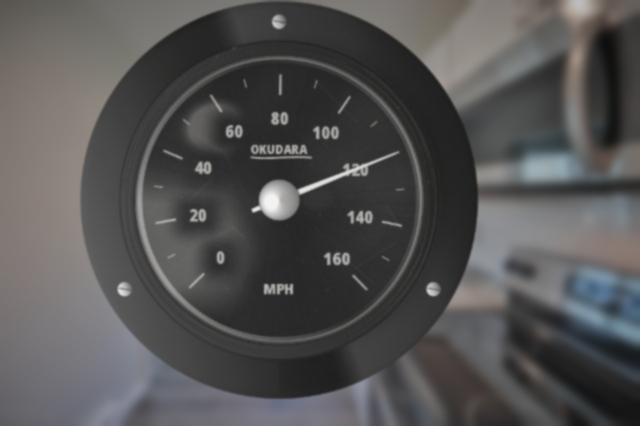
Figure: value=120 unit=mph
